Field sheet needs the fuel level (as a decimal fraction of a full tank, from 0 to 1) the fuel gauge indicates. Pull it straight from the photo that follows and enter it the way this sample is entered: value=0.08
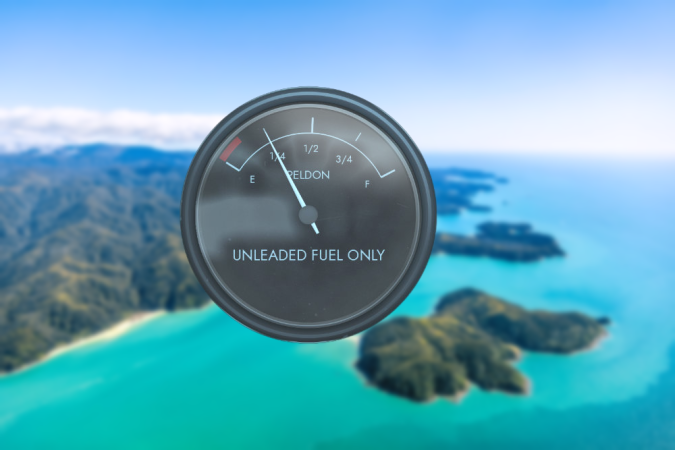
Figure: value=0.25
